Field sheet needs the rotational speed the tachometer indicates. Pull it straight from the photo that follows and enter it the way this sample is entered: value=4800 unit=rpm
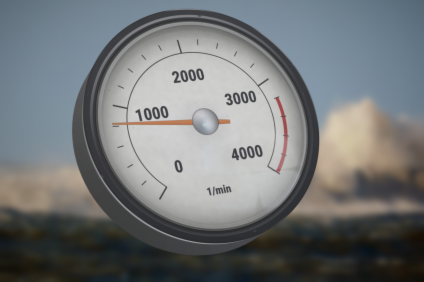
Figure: value=800 unit=rpm
